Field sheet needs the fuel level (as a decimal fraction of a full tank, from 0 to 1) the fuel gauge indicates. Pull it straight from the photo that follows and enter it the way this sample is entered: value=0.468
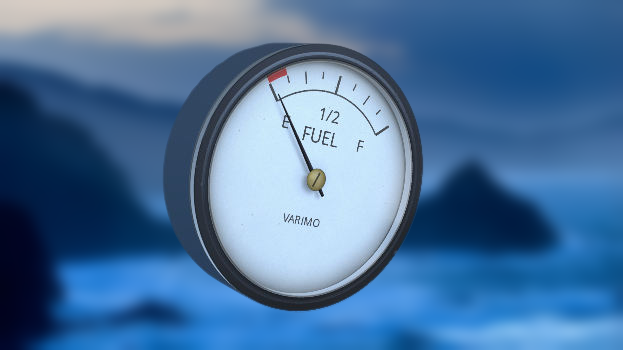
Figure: value=0
